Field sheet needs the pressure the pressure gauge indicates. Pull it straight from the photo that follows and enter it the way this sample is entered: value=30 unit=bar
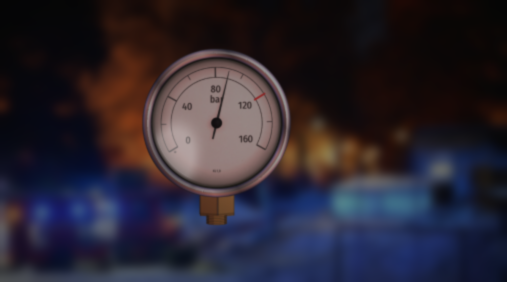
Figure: value=90 unit=bar
